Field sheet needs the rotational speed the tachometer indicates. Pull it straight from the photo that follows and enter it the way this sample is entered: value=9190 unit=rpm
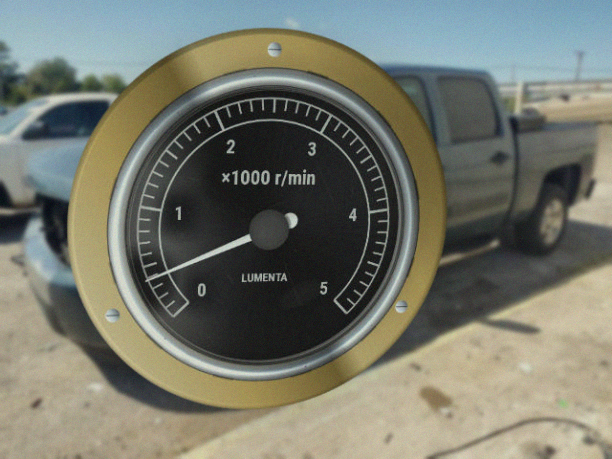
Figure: value=400 unit=rpm
